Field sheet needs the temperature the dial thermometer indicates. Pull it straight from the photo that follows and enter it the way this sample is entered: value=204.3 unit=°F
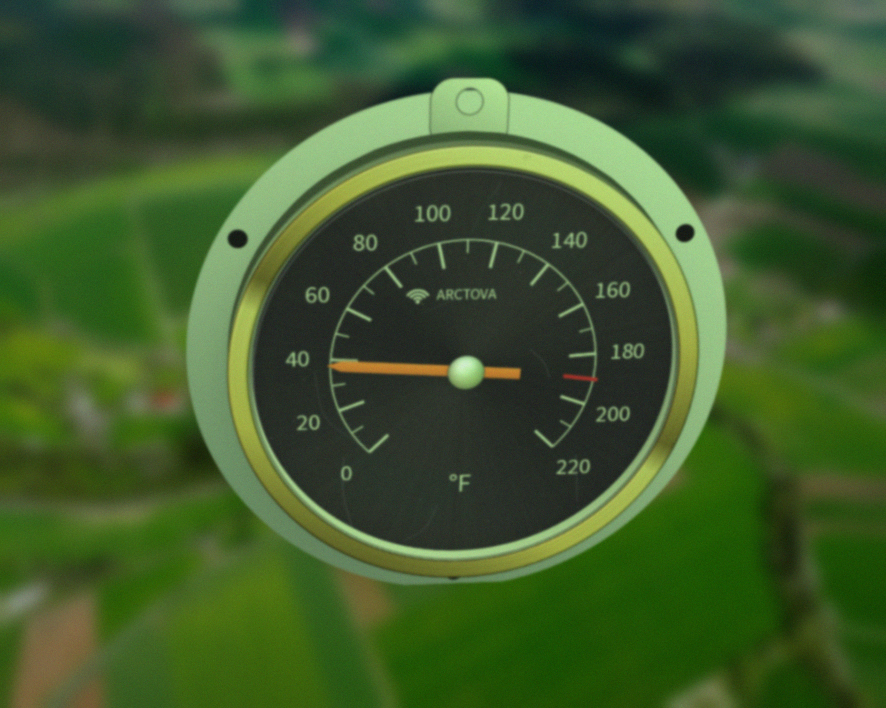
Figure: value=40 unit=°F
